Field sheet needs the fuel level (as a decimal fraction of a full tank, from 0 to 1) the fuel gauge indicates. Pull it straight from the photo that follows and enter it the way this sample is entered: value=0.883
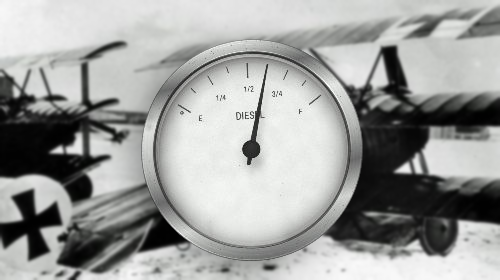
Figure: value=0.625
